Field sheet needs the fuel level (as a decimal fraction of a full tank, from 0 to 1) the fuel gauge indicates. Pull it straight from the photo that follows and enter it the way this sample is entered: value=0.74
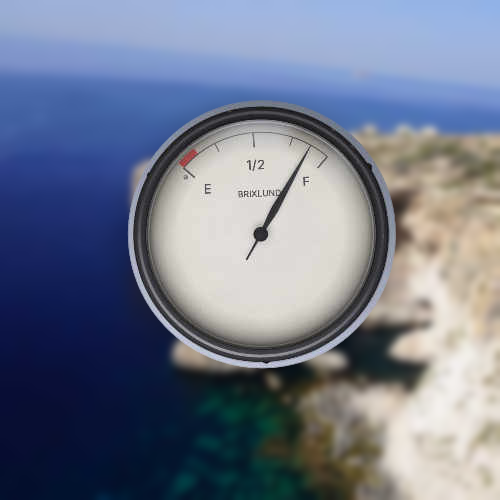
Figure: value=0.875
